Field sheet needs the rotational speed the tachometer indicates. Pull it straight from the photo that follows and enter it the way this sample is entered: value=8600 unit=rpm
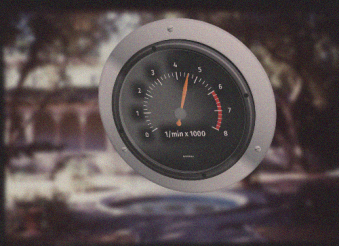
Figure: value=4600 unit=rpm
